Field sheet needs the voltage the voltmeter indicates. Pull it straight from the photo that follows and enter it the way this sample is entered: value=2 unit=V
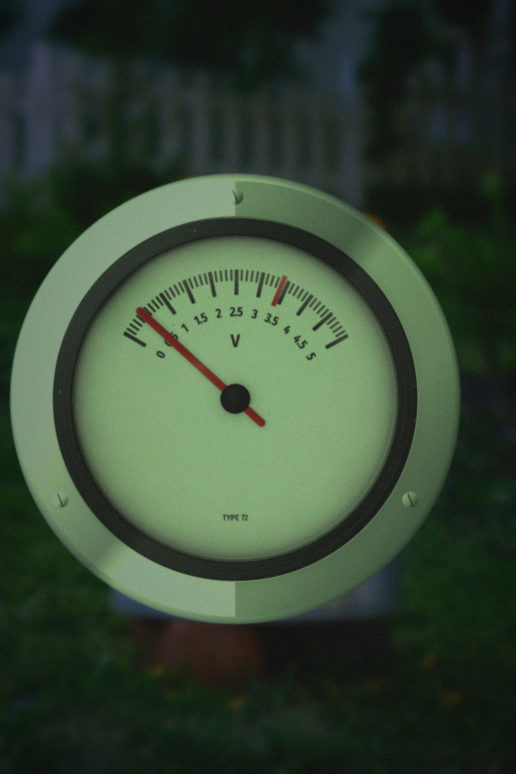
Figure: value=0.5 unit=V
